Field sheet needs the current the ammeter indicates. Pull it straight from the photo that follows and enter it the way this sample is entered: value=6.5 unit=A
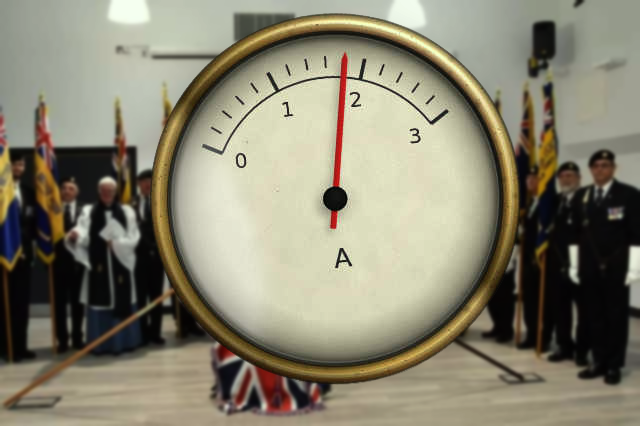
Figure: value=1.8 unit=A
